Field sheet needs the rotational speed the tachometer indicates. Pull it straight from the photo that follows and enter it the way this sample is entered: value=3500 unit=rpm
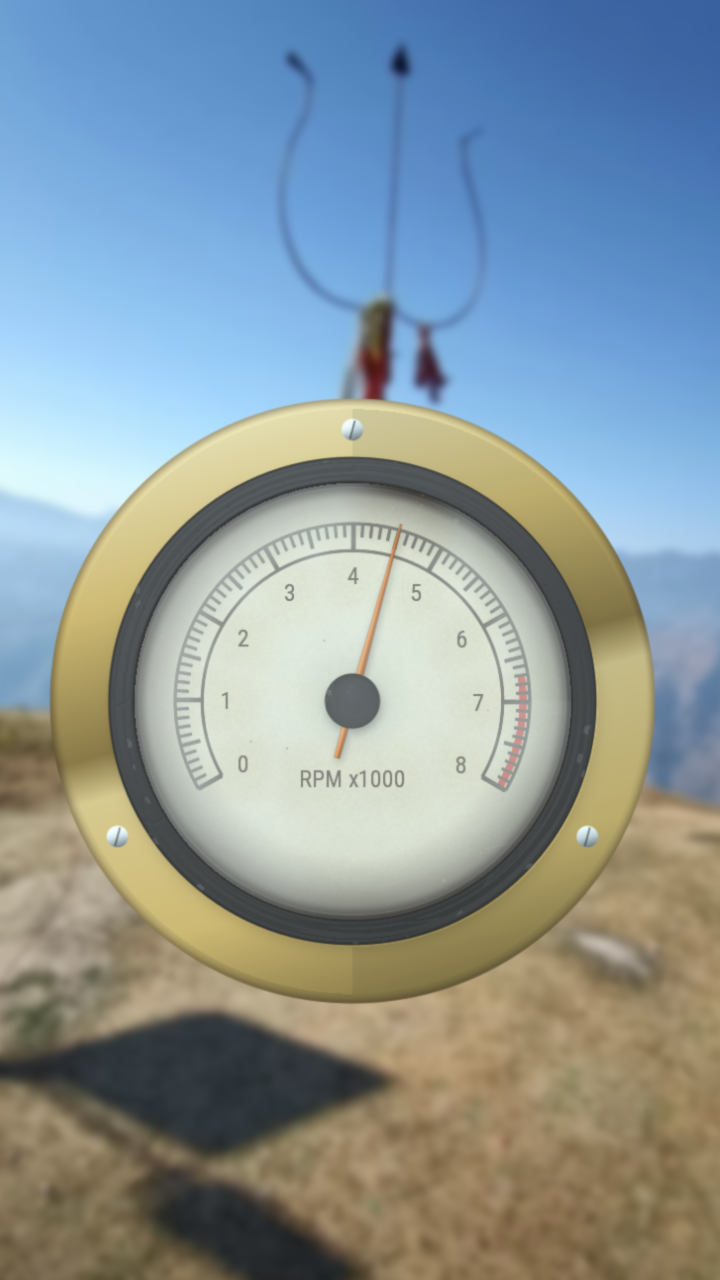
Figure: value=4500 unit=rpm
